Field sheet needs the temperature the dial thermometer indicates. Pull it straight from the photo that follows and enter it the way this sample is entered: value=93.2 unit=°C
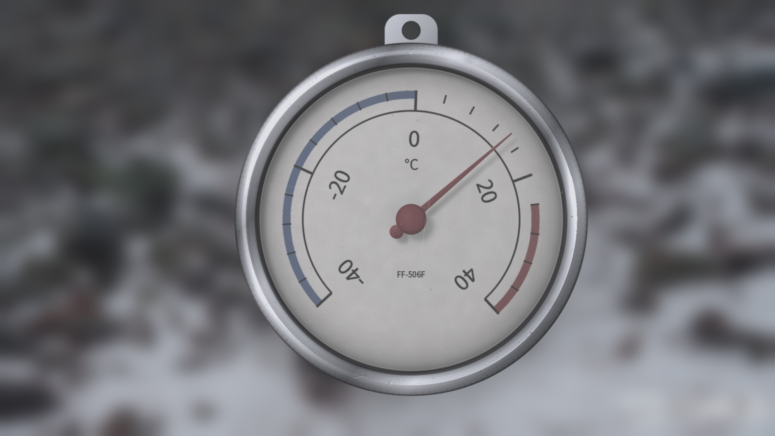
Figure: value=14 unit=°C
